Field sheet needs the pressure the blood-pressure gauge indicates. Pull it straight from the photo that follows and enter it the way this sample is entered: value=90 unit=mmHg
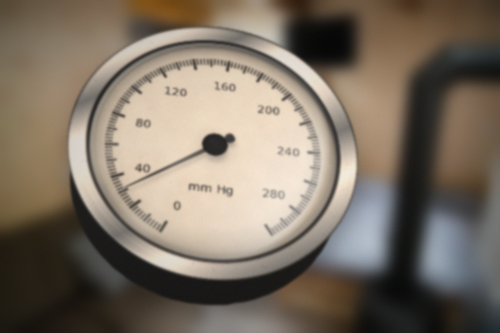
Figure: value=30 unit=mmHg
